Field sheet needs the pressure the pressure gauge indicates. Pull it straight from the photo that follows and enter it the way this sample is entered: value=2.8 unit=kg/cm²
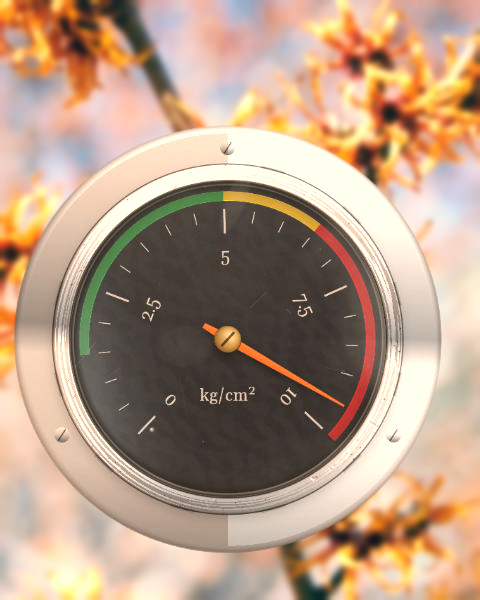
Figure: value=9.5 unit=kg/cm²
